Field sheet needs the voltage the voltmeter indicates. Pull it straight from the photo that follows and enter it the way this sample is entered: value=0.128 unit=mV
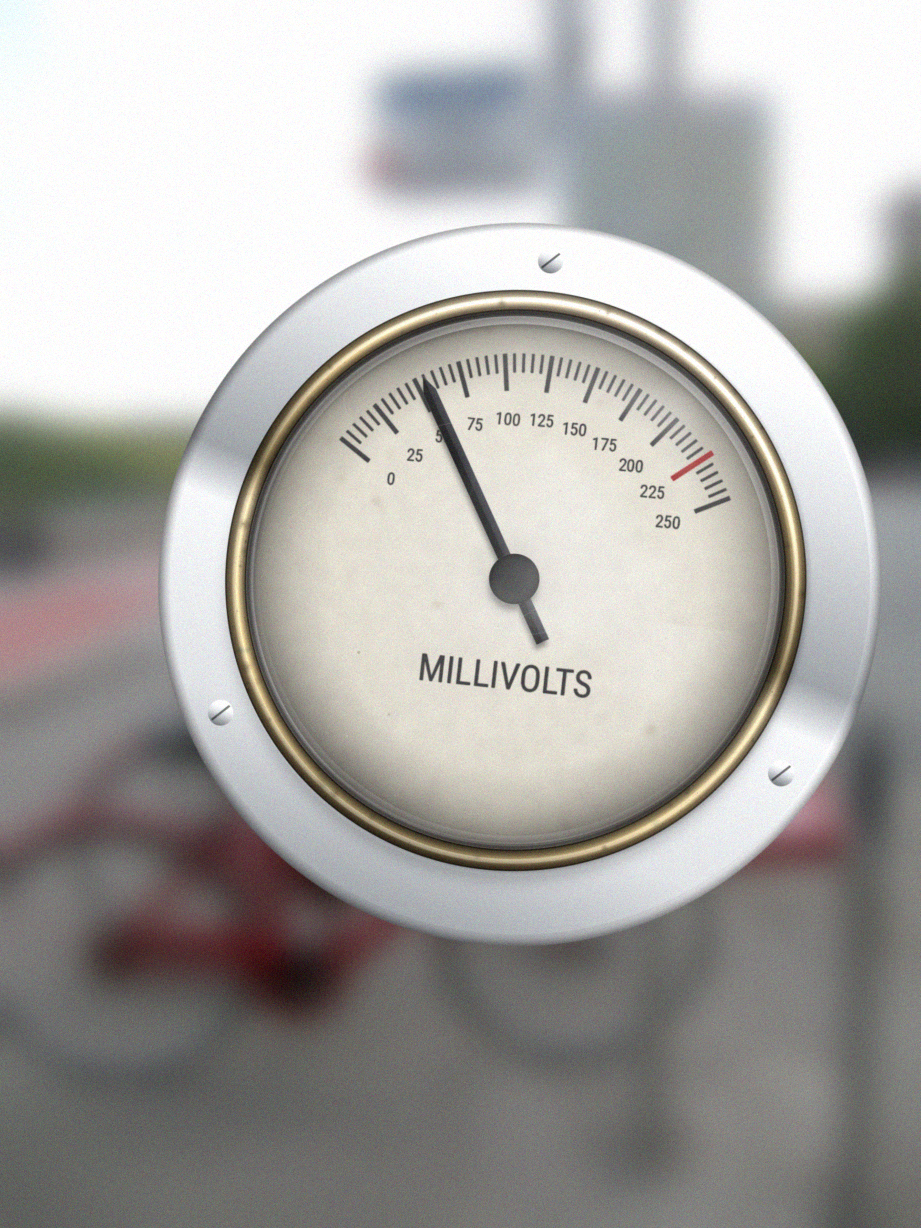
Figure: value=55 unit=mV
